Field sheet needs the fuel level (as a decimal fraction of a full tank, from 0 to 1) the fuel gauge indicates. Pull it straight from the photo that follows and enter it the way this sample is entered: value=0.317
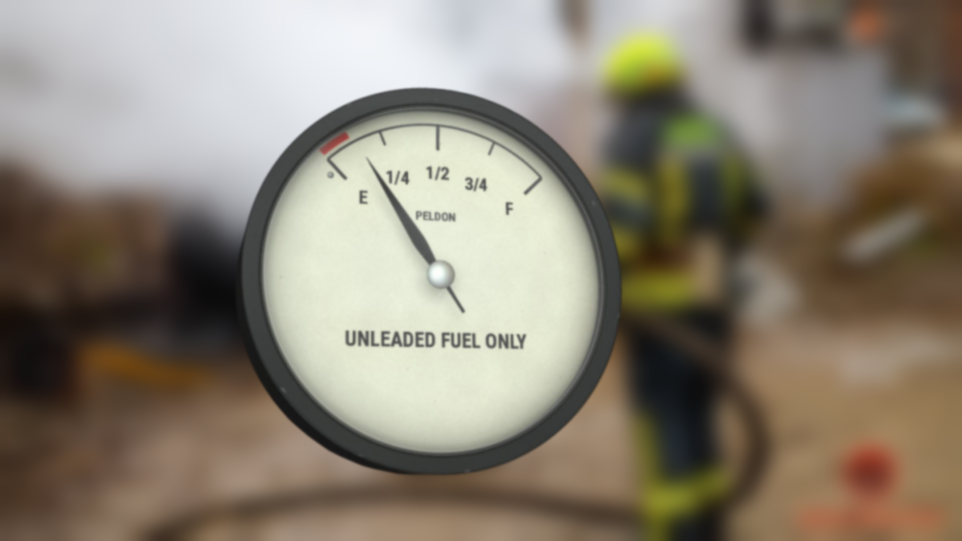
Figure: value=0.125
